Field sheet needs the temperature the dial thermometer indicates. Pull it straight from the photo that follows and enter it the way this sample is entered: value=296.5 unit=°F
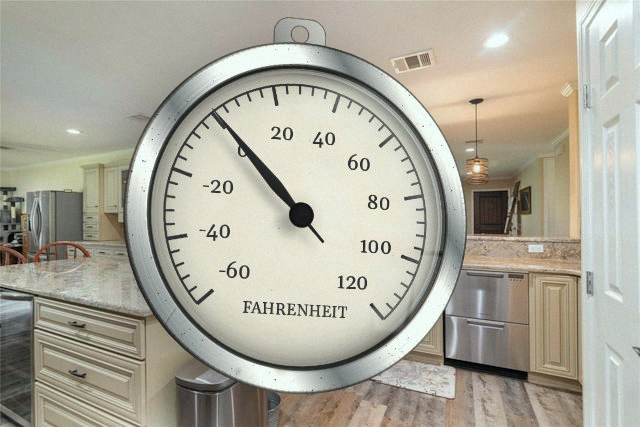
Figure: value=0 unit=°F
